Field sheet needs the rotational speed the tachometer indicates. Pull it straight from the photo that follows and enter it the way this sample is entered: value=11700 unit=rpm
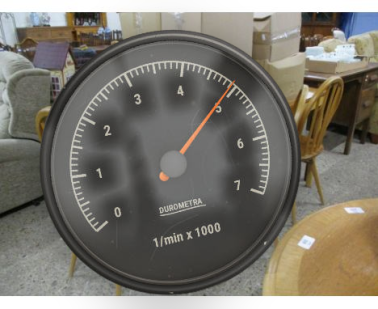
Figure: value=4900 unit=rpm
